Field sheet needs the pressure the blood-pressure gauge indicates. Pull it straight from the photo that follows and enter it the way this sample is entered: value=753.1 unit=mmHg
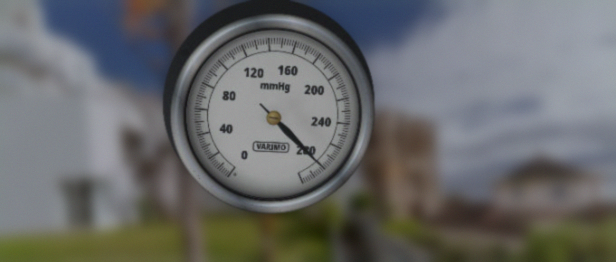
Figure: value=280 unit=mmHg
